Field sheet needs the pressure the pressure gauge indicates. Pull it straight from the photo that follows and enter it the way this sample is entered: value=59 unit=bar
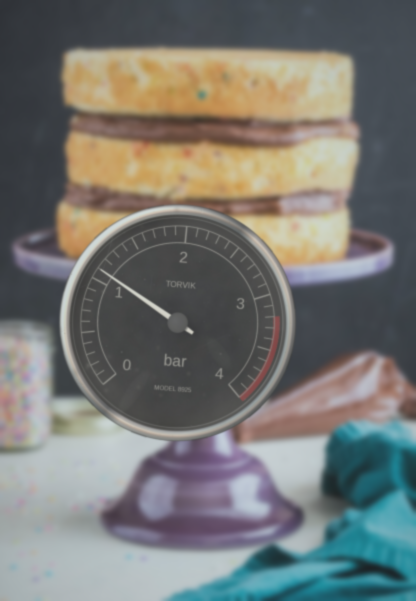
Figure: value=1.1 unit=bar
